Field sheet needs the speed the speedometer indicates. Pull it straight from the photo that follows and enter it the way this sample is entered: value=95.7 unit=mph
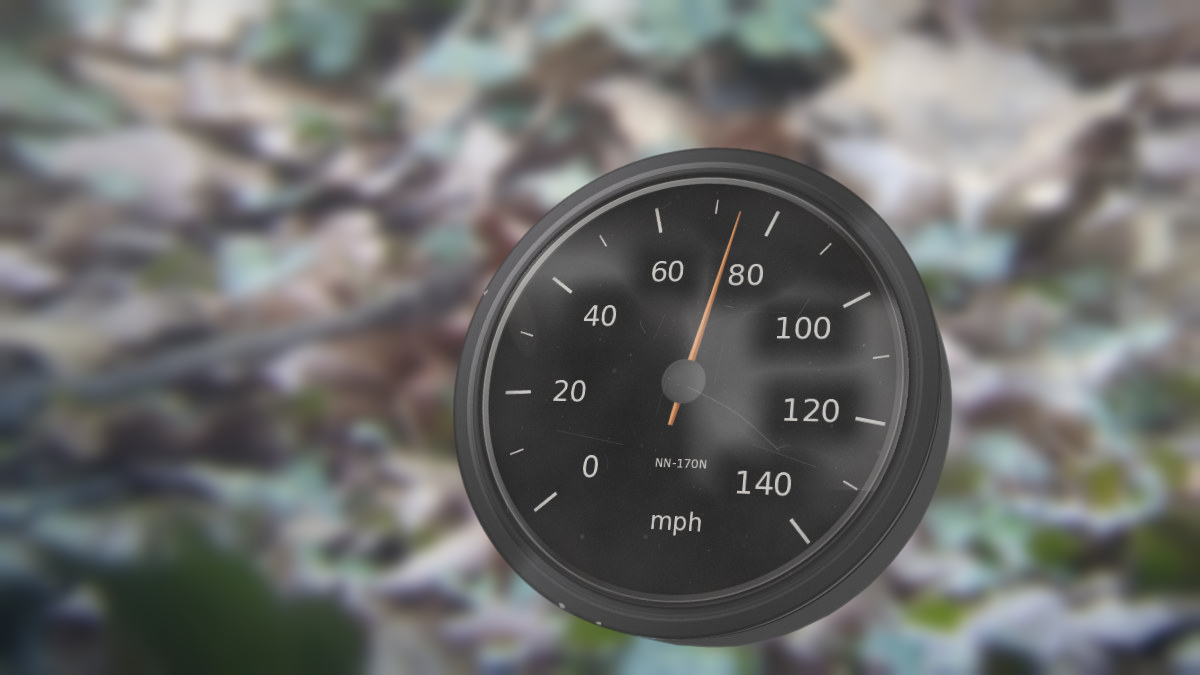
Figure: value=75 unit=mph
